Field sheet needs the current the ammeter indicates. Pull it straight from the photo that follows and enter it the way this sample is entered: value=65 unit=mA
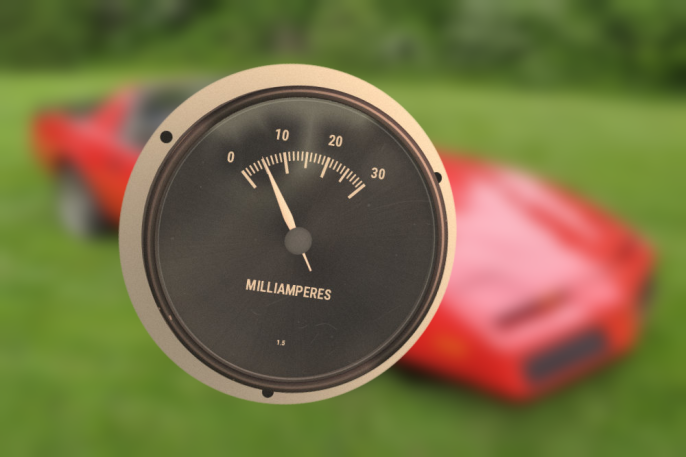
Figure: value=5 unit=mA
